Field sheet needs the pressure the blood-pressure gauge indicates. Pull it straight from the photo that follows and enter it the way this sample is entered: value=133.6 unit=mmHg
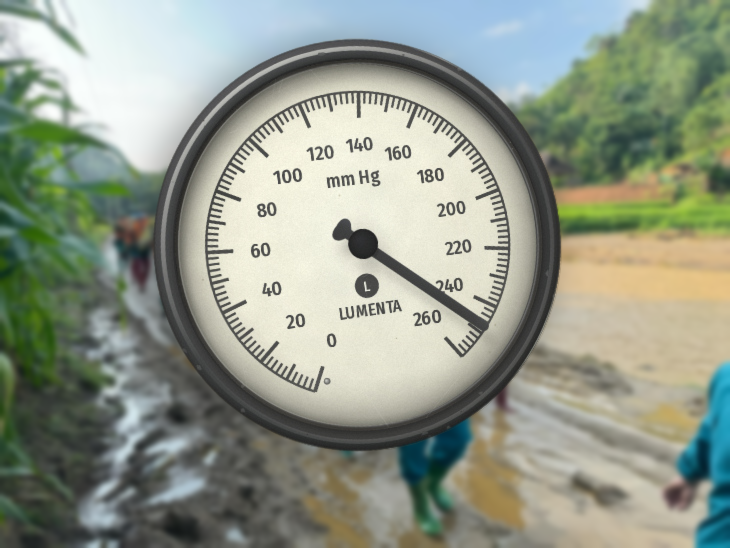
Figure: value=248 unit=mmHg
